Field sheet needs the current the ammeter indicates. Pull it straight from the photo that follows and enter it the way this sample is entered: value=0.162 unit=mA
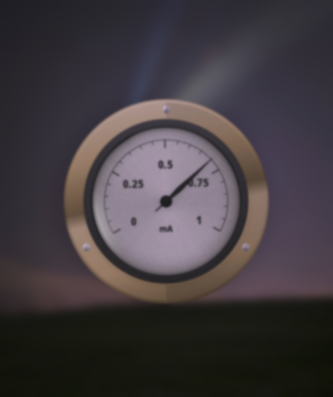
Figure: value=0.7 unit=mA
